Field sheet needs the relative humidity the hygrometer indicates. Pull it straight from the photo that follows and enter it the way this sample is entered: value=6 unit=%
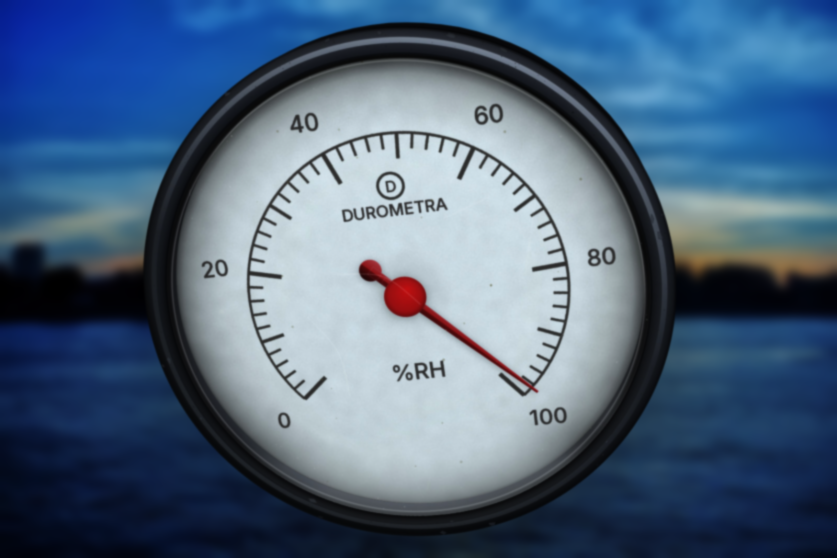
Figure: value=98 unit=%
